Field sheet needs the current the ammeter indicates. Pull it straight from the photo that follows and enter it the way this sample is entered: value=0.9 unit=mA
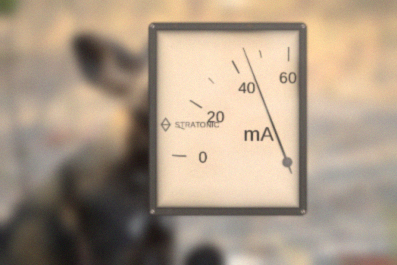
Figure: value=45 unit=mA
